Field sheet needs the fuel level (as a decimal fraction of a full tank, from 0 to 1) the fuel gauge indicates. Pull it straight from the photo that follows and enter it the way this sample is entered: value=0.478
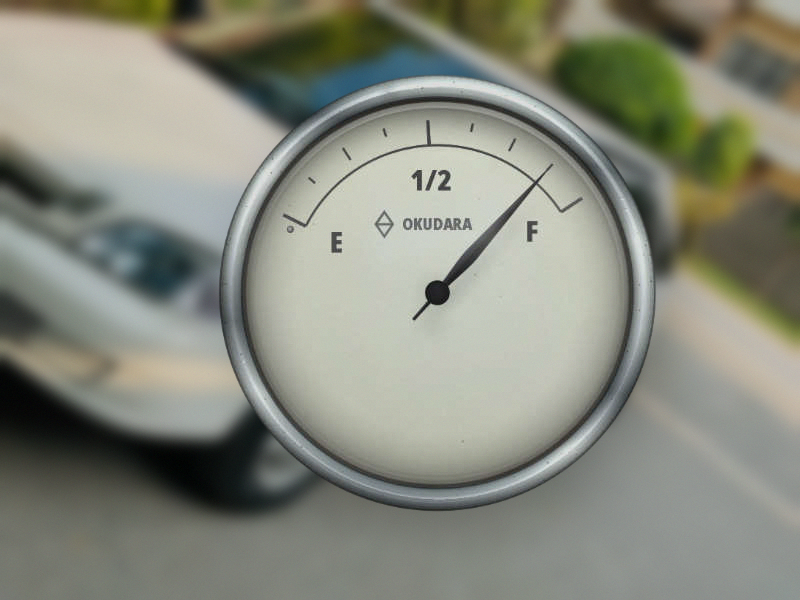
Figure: value=0.875
